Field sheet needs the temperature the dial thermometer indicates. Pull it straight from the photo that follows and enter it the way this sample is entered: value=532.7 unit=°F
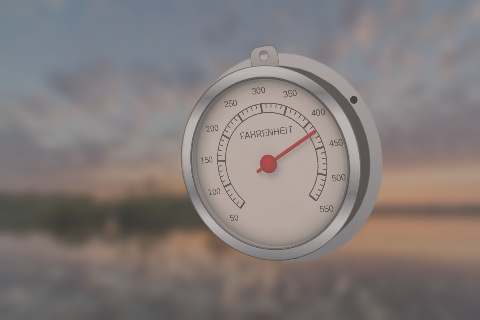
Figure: value=420 unit=°F
